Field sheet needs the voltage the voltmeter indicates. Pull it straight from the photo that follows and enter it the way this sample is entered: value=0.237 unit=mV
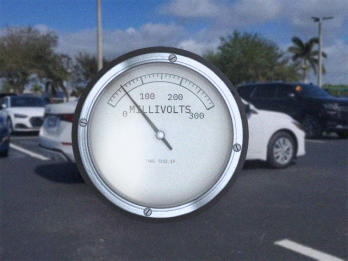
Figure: value=50 unit=mV
